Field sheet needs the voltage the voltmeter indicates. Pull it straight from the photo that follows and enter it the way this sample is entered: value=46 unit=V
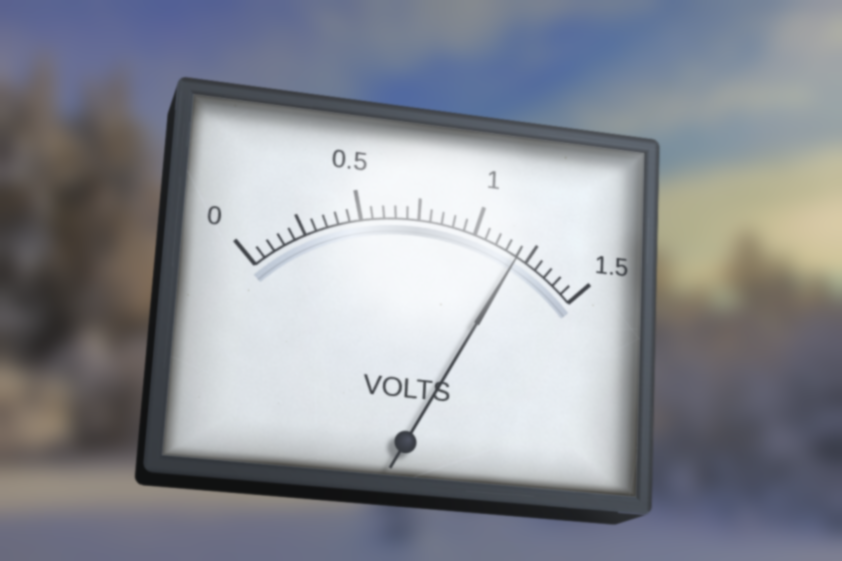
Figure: value=1.2 unit=V
